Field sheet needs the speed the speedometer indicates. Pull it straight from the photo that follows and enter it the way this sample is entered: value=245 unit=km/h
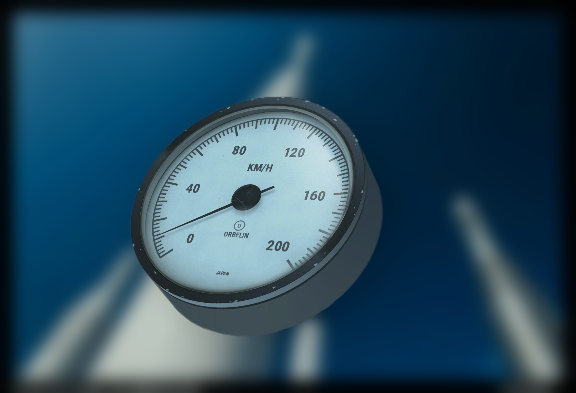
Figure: value=10 unit=km/h
